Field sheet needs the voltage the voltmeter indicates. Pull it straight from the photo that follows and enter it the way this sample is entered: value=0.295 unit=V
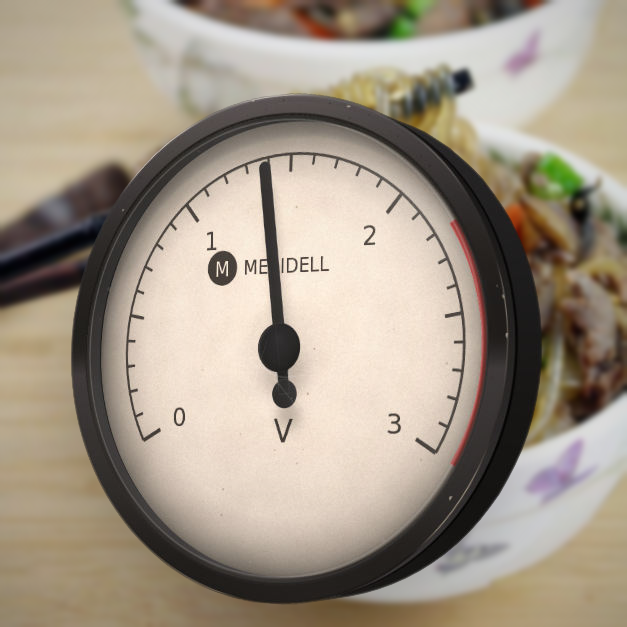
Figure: value=1.4 unit=V
